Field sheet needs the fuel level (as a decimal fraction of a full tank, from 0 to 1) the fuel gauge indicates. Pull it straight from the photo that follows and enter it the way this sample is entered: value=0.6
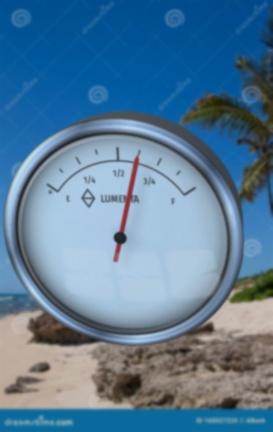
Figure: value=0.625
